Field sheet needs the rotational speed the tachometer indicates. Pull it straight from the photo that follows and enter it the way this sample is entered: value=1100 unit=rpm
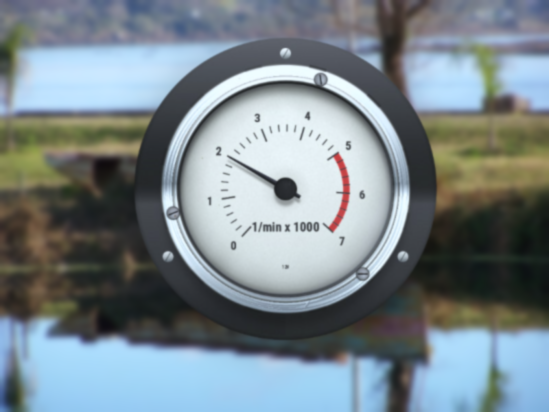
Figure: value=2000 unit=rpm
